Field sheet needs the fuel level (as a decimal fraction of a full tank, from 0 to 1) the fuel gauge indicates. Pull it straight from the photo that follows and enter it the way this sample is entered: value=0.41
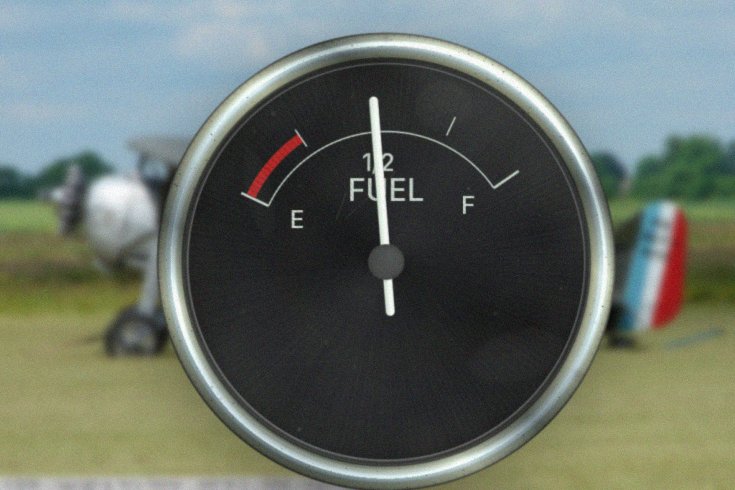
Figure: value=0.5
